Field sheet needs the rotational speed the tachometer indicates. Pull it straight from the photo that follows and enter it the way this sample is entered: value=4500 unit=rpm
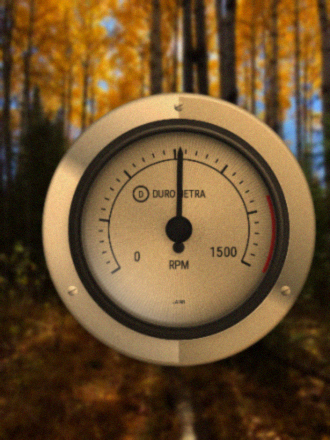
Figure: value=775 unit=rpm
